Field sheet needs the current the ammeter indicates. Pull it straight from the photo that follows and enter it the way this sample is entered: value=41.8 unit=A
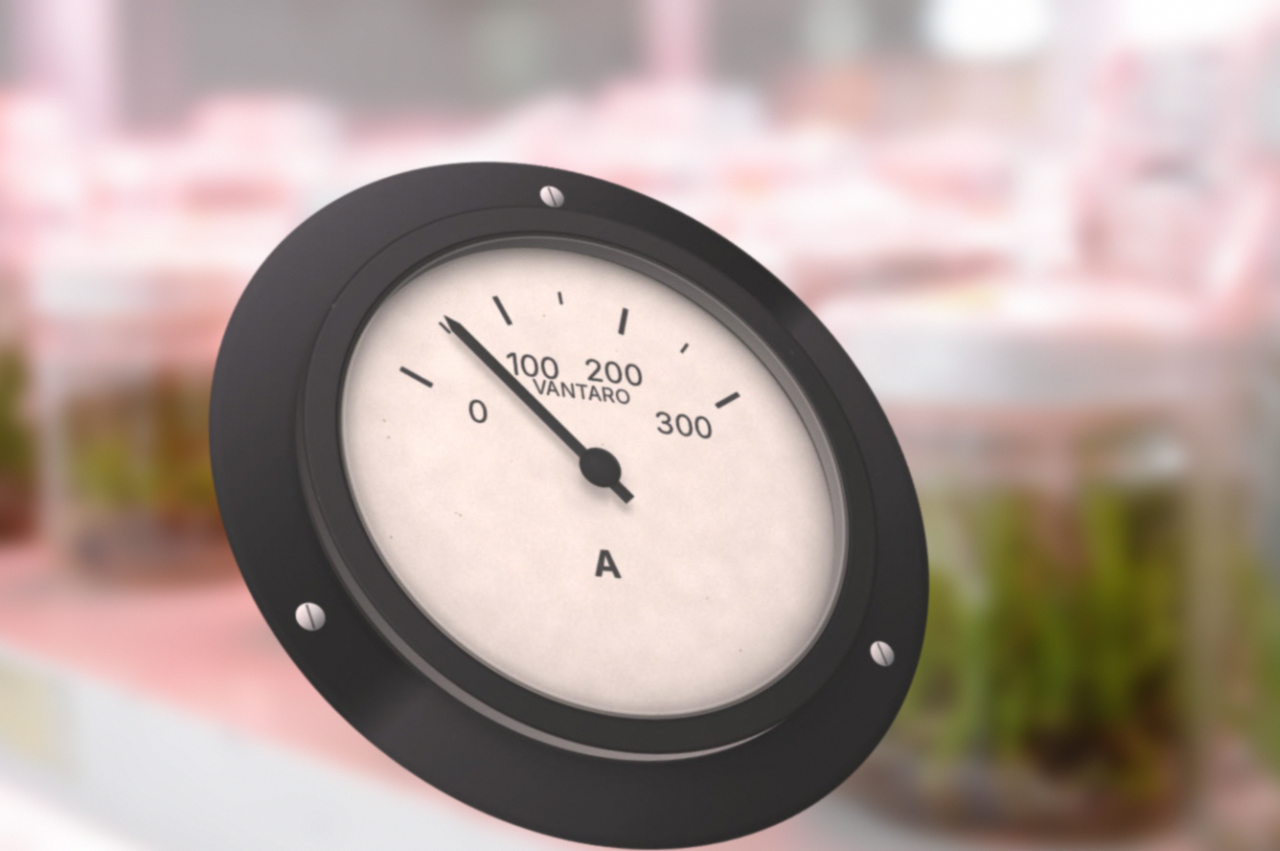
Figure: value=50 unit=A
